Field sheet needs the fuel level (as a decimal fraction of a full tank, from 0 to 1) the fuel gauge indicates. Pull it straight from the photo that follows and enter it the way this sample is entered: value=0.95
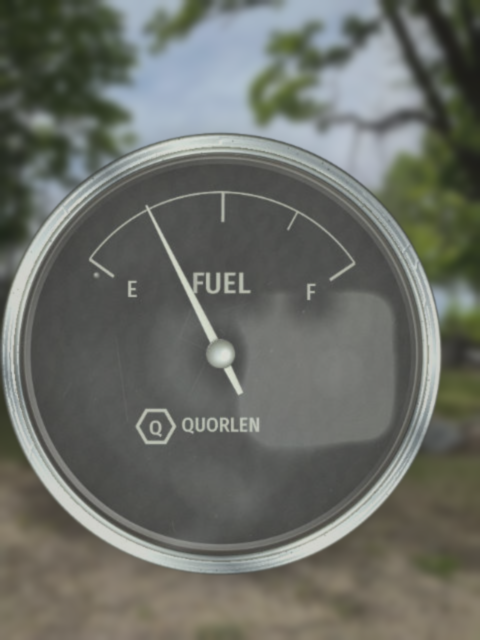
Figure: value=0.25
